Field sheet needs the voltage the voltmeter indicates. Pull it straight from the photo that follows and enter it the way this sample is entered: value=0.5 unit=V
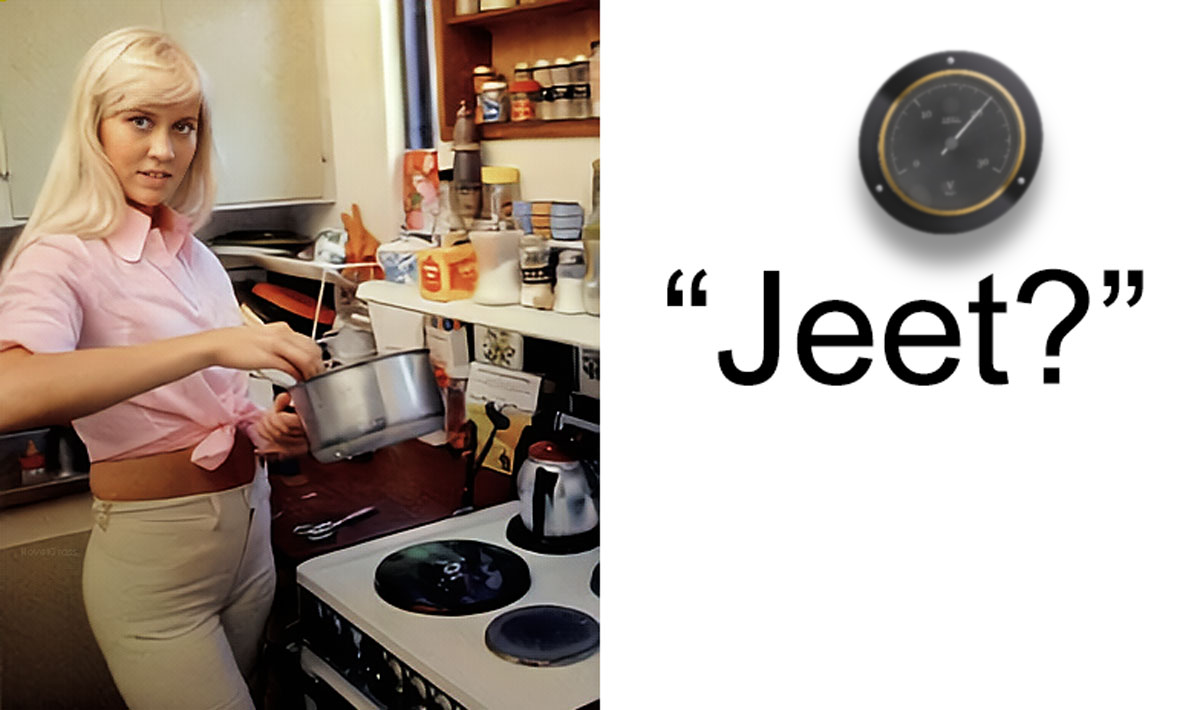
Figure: value=20 unit=V
